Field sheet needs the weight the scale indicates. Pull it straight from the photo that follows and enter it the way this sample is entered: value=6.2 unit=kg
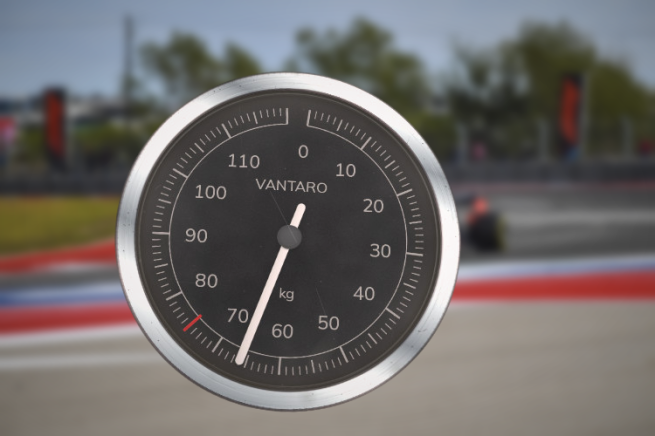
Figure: value=66 unit=kg
